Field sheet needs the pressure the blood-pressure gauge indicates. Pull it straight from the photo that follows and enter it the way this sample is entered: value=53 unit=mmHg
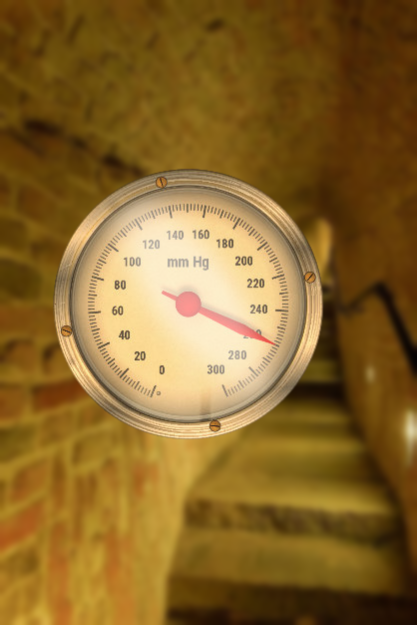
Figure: value=260 unit=mmHg
